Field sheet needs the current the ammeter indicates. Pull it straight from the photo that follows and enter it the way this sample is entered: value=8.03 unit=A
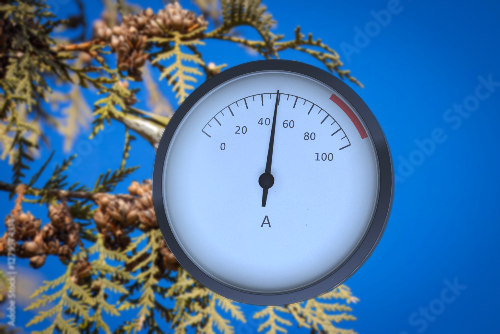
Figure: value=50 unit=A
